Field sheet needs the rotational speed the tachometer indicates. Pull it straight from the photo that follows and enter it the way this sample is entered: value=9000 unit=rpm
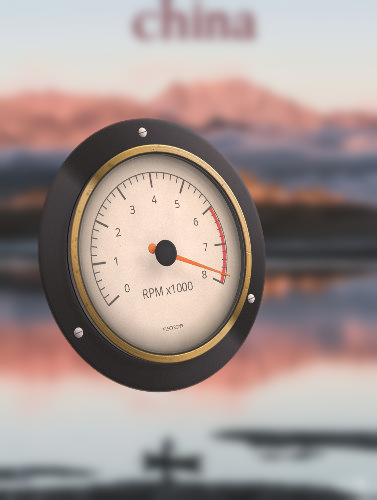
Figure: value=7800 unit=rpm
